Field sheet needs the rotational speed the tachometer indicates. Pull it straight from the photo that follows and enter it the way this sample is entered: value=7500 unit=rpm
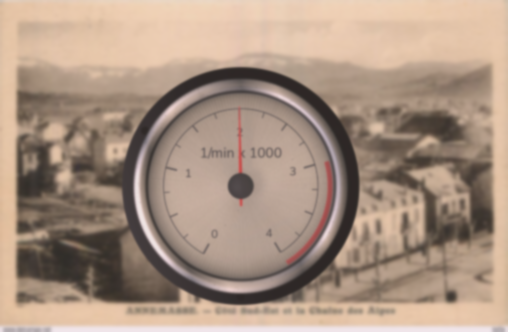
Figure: value=2000 unit=rpm
